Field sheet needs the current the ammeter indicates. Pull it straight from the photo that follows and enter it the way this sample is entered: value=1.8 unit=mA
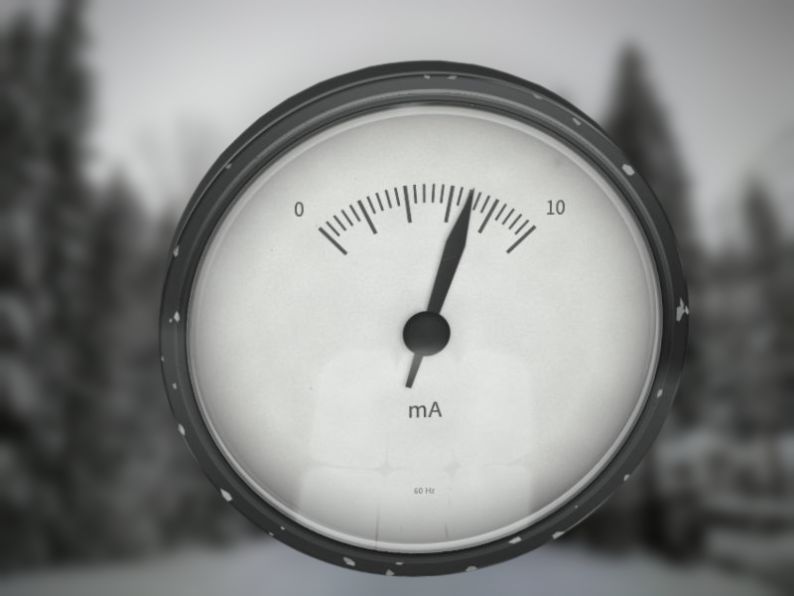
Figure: value=6.8 unit=mA
